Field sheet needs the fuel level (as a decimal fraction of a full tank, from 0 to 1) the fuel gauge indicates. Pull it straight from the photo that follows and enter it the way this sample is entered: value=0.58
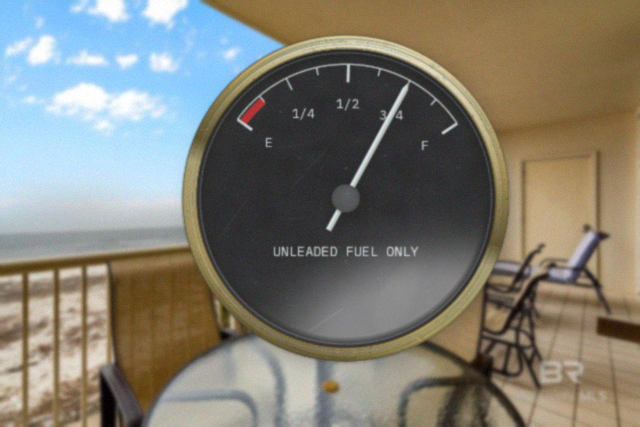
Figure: value=0.75
